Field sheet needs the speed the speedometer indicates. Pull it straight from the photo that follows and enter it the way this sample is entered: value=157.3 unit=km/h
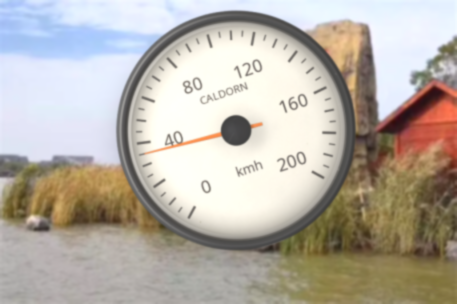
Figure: value=35 unit=km/h
